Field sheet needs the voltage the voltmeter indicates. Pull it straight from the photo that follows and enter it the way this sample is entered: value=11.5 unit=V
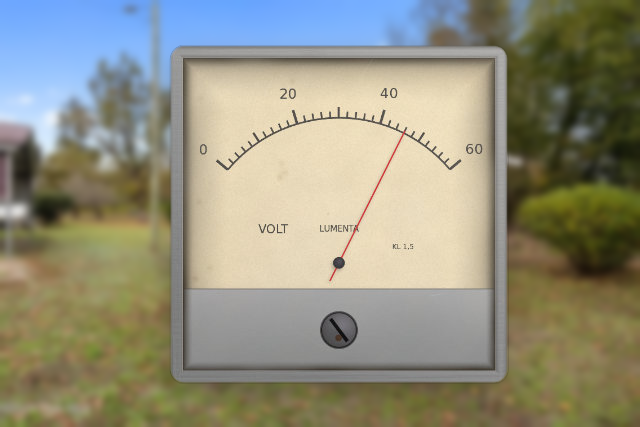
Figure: value=46 unit=V
